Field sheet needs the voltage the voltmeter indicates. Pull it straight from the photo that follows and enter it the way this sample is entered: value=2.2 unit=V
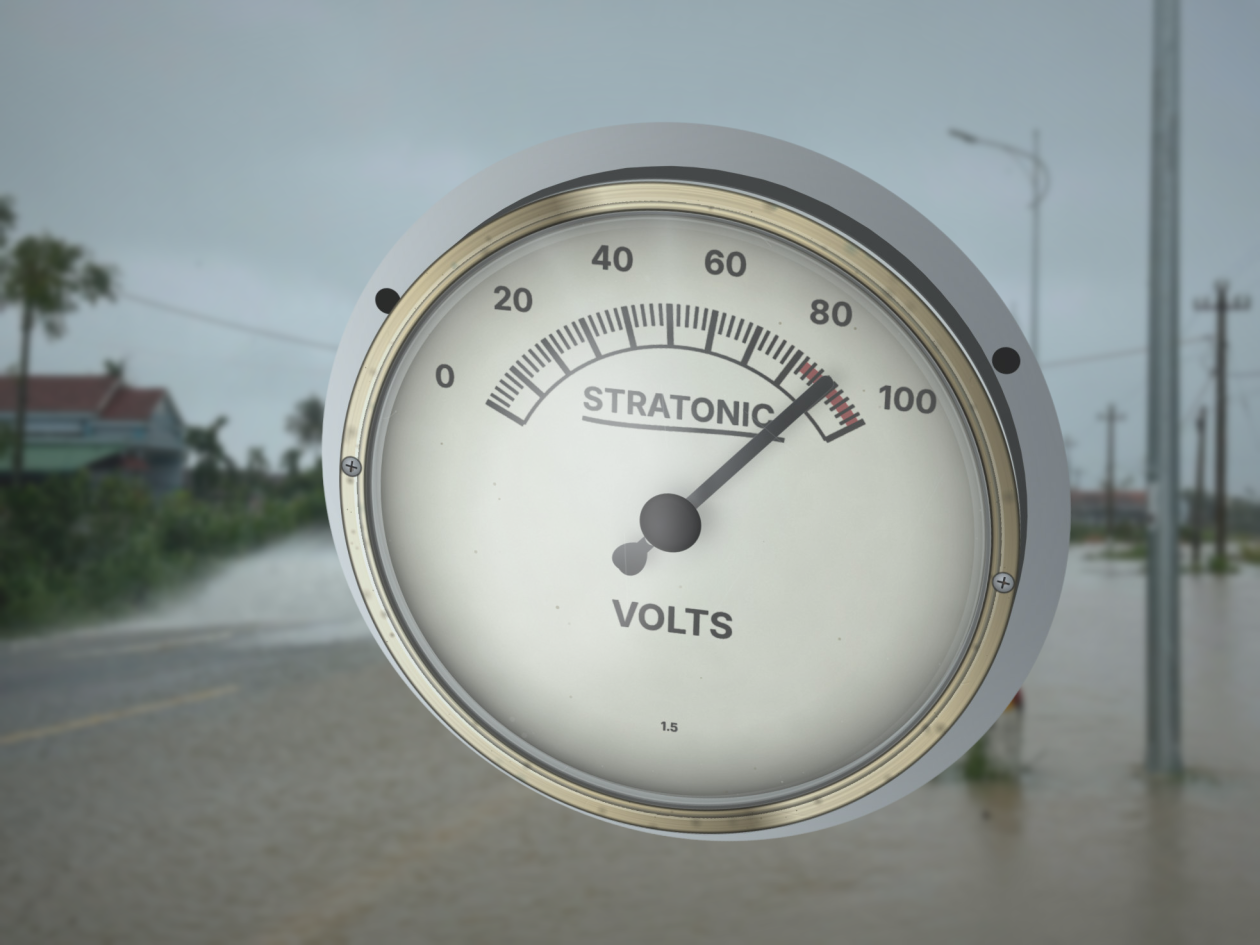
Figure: value=88 unit=V
